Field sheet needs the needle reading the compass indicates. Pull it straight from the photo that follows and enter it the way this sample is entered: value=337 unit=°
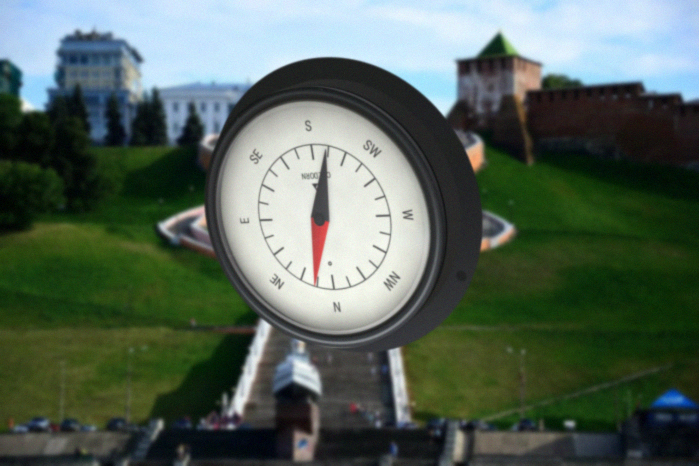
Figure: value=15 unit=°
